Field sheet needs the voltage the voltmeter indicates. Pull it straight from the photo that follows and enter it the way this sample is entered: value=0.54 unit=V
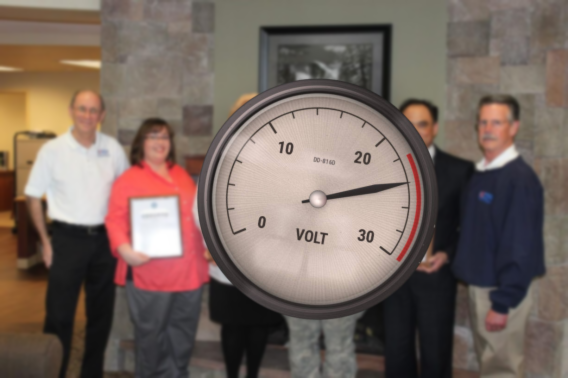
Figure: value=24 unit=V
